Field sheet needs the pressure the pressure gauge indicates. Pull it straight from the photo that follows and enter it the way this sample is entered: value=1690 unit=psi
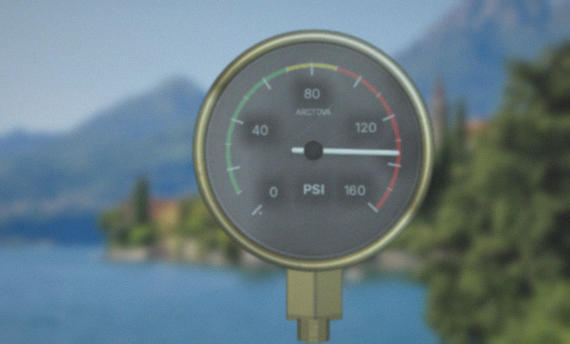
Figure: value=135 unit=psi
